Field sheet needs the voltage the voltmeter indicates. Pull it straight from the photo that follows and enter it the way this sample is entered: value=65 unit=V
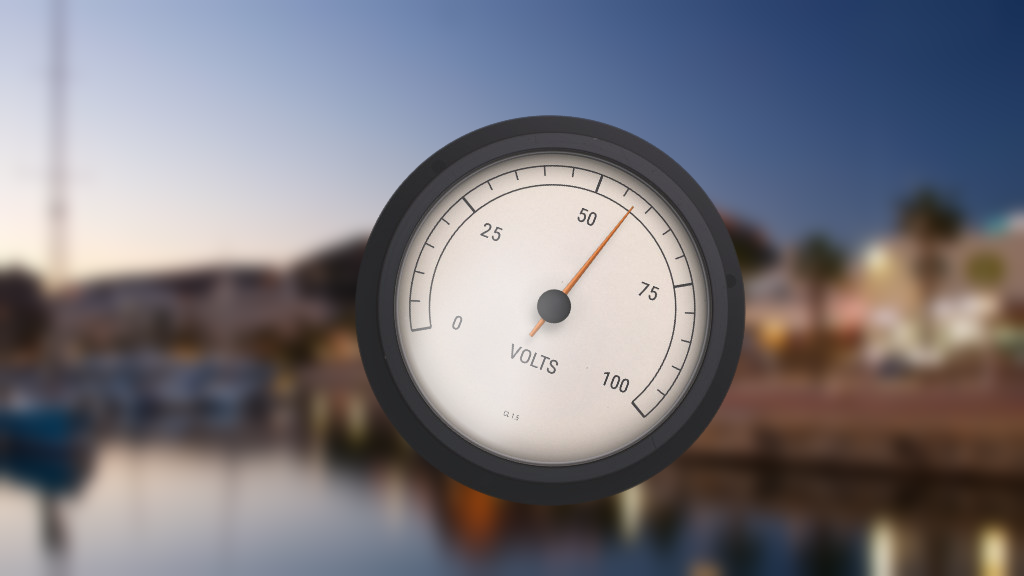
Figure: value=57.5 unit=V
